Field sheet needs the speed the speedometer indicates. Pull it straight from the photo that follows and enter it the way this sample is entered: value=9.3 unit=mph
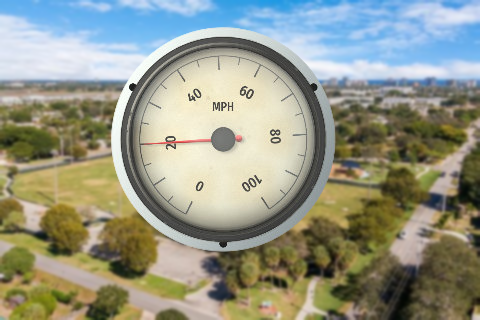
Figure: value=20 unit=mph
